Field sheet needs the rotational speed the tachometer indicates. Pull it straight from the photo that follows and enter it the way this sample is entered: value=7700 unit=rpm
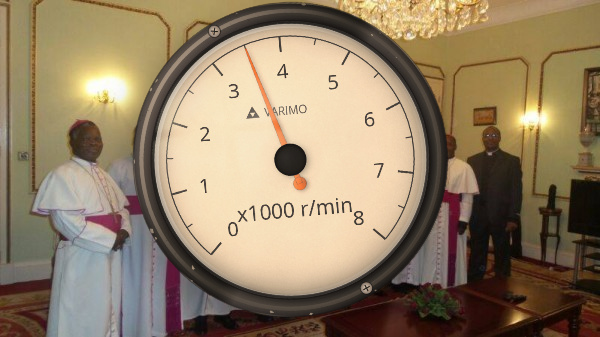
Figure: value=3500 unit=rpm
